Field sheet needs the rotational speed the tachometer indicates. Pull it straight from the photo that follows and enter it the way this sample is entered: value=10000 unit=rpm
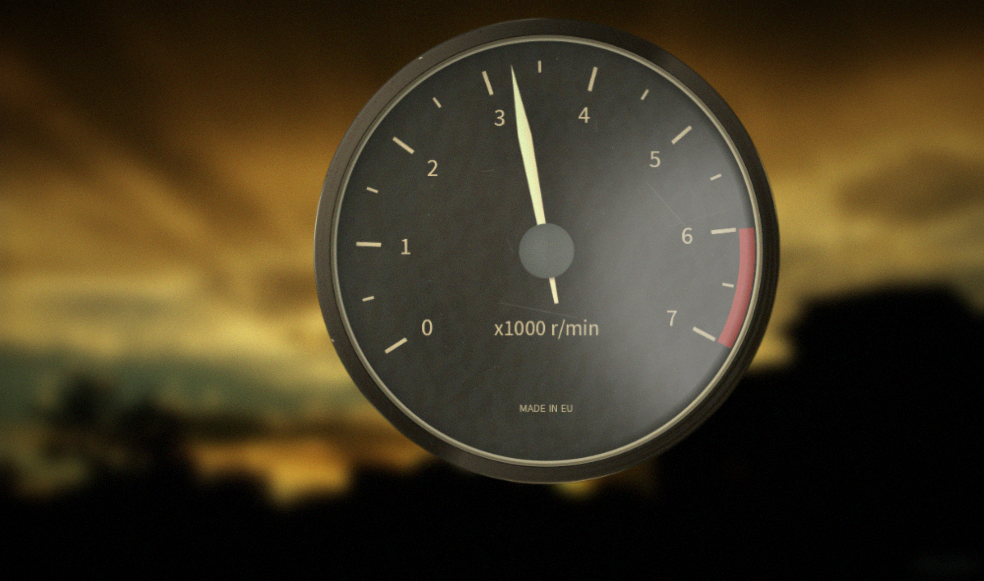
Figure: value=3250 unit=rpm
